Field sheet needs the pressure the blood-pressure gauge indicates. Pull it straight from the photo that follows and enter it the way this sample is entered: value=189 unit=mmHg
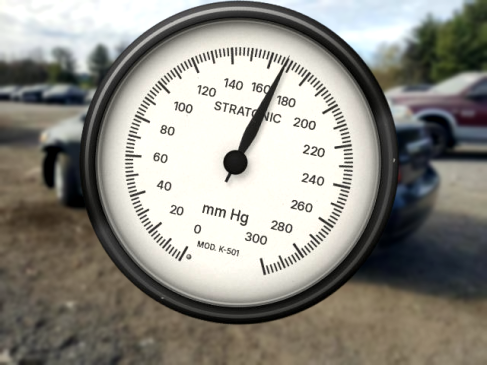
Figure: value=168 unit=mmHg
